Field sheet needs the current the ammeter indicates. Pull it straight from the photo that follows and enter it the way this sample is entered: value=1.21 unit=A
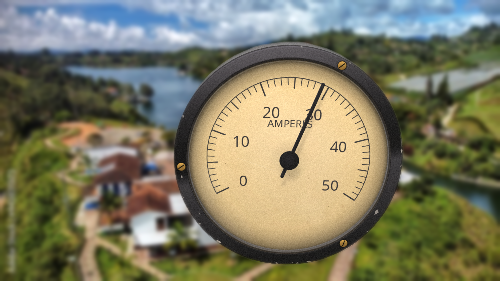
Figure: value=29 unit=A
